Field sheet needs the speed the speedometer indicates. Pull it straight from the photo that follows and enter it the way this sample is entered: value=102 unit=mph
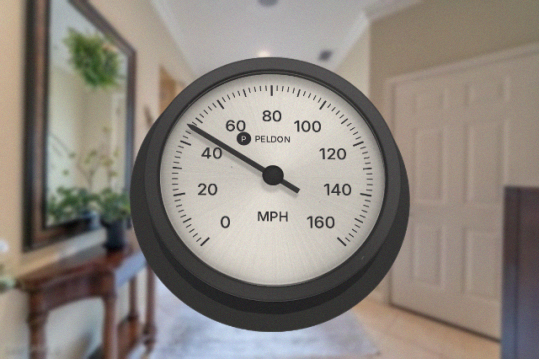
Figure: value=46 unit=mph
